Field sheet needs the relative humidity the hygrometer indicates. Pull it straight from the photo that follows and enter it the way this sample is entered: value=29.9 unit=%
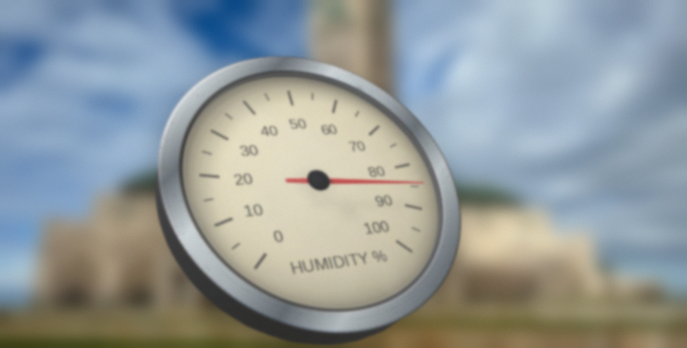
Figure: value=85 unit=%
